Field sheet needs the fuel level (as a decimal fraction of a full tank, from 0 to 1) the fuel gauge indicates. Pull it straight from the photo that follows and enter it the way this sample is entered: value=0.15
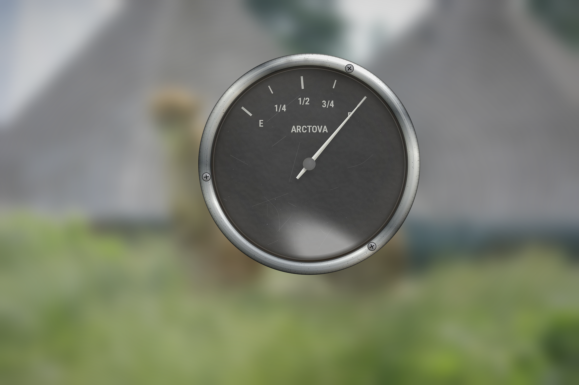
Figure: value=1
